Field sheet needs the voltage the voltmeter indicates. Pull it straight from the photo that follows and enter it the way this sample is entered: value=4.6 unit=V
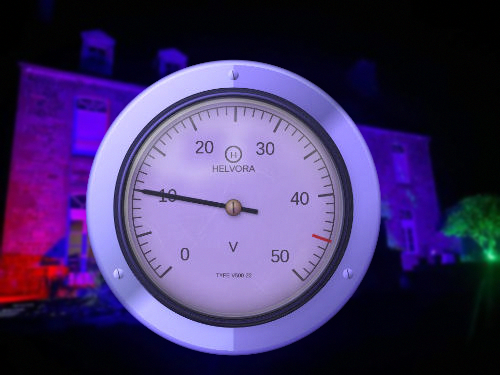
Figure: value=10 unit=V
